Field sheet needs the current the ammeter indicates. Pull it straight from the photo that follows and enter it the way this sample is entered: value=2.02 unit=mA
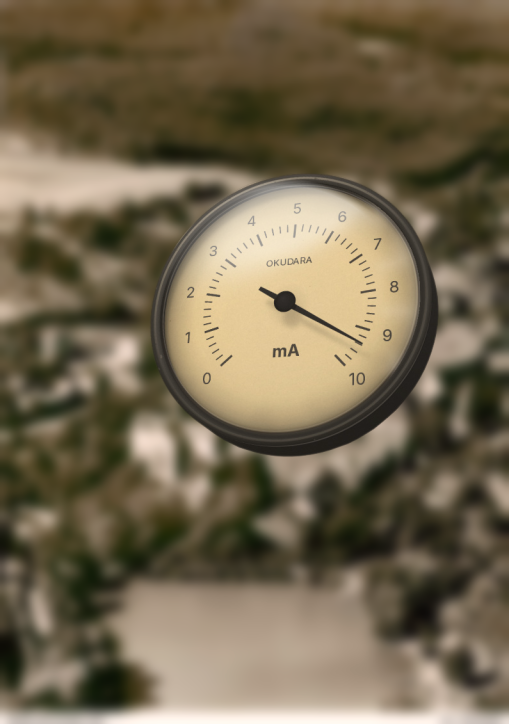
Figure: value=9.4 unit=mA
